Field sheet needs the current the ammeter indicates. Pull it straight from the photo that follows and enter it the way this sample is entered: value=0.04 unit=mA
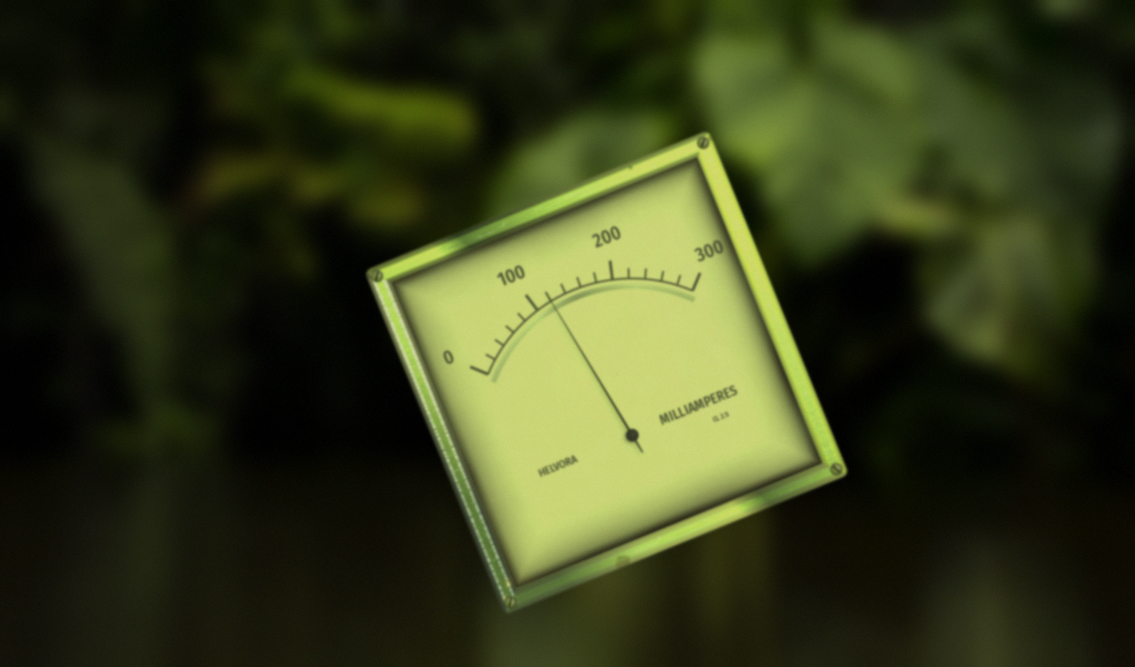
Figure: value=120 unit=mA
